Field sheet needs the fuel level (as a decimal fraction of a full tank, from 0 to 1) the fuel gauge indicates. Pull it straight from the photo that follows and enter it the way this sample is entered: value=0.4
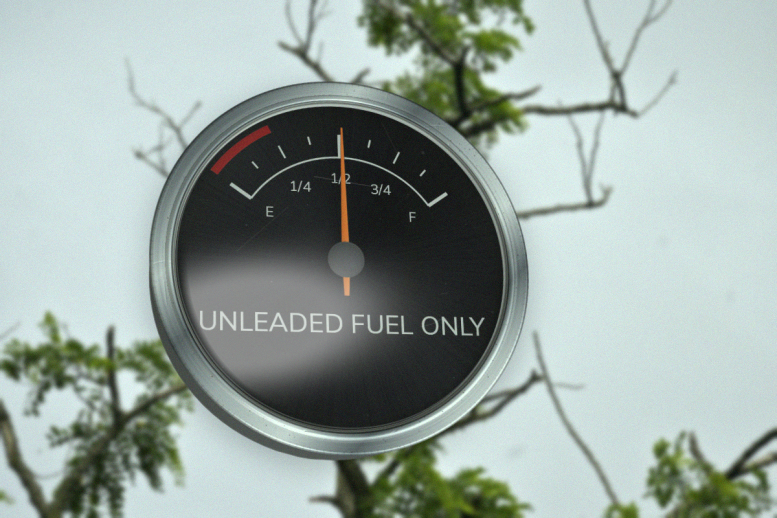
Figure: value=0.5
